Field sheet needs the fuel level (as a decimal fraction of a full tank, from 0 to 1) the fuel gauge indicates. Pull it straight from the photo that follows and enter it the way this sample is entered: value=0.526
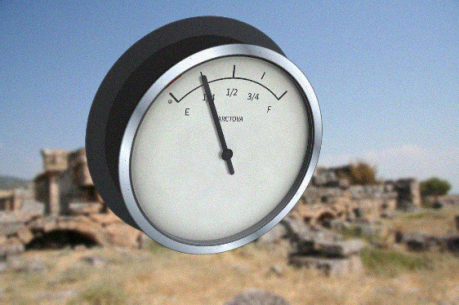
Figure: value=0.25
